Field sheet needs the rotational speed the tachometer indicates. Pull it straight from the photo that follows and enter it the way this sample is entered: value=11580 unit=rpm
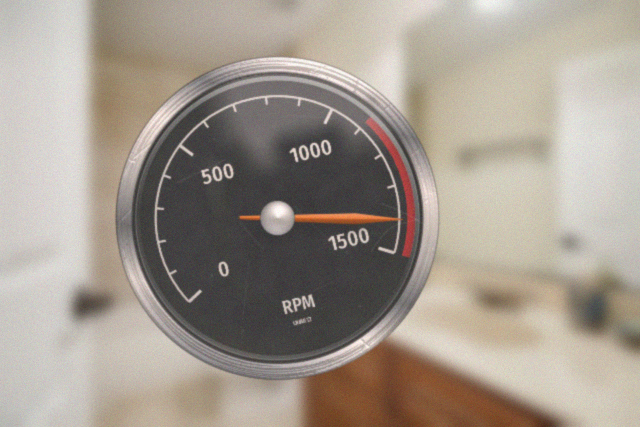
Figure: value=1400 unit=rpm
